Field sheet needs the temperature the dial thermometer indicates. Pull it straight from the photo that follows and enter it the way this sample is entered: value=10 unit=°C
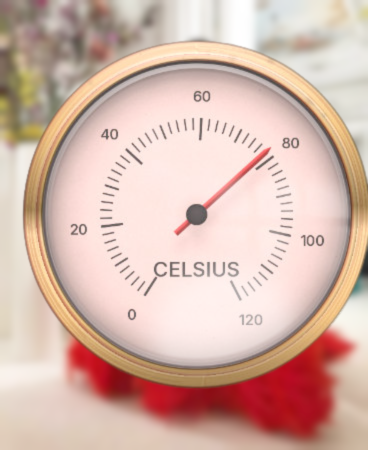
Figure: value=78 unit=°C
